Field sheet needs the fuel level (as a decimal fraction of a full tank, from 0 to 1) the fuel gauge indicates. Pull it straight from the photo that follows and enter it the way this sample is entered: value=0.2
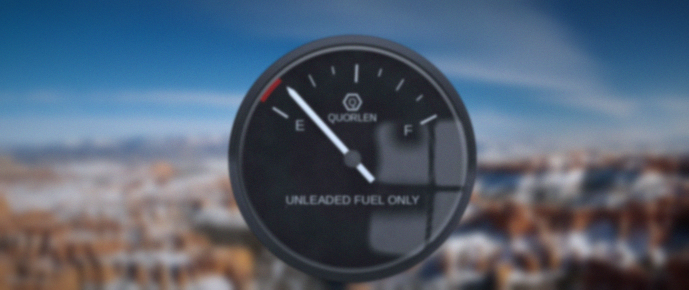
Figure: value=0.125
